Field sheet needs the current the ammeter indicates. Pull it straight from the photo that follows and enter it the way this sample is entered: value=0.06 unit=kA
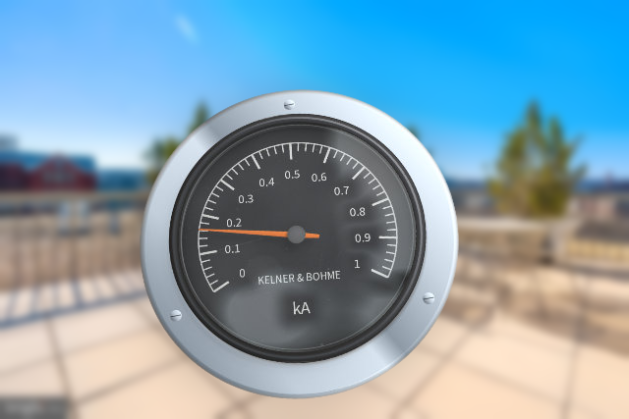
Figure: value=0.16 unit=kA
